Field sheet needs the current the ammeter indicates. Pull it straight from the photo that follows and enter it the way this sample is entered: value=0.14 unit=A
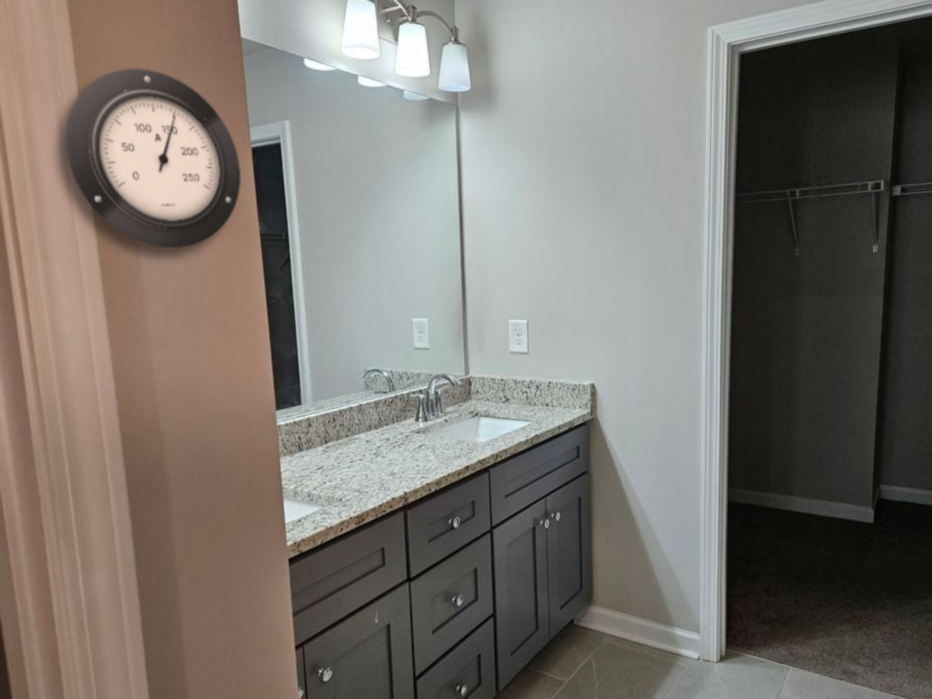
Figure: value=150 unit=A
